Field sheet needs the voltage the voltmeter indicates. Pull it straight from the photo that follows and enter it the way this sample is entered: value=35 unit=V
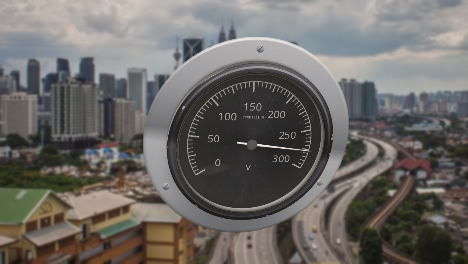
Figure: value=275 unit=V
